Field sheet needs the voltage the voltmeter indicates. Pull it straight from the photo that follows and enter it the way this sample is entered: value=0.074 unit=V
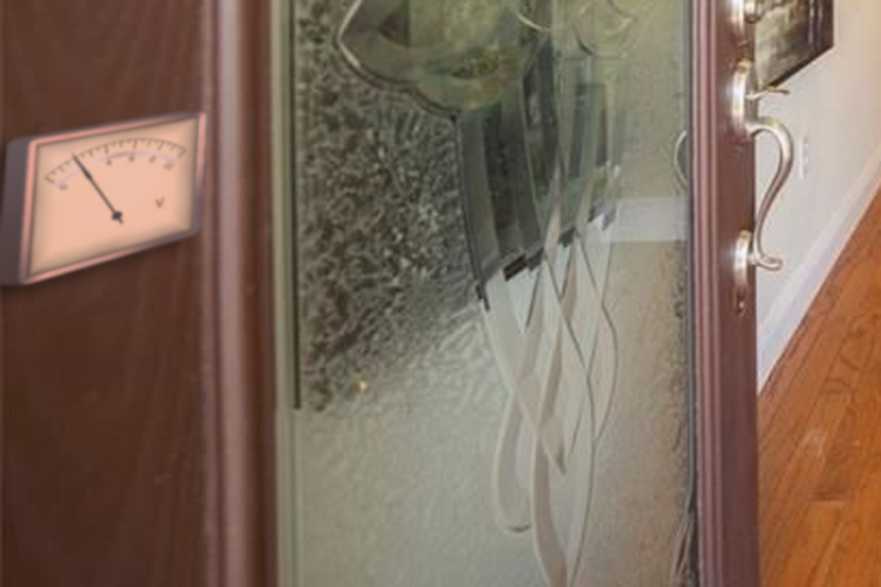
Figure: value=2 unit=V
